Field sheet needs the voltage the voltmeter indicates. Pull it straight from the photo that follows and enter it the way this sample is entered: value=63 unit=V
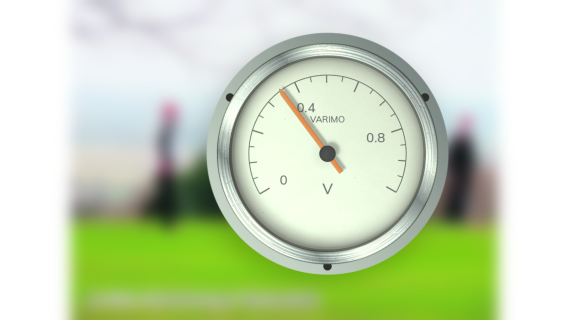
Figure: value=0.35 unit=V
